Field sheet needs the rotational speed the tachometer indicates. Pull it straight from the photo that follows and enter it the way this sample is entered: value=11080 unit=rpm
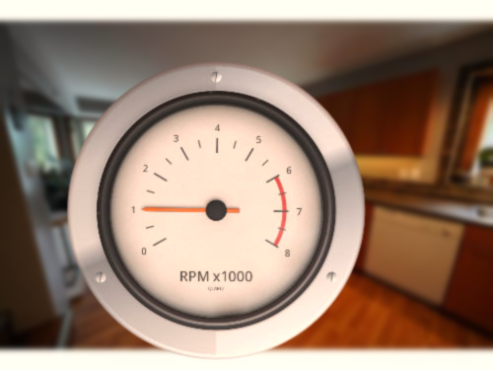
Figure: value=1000 unit=rpm
